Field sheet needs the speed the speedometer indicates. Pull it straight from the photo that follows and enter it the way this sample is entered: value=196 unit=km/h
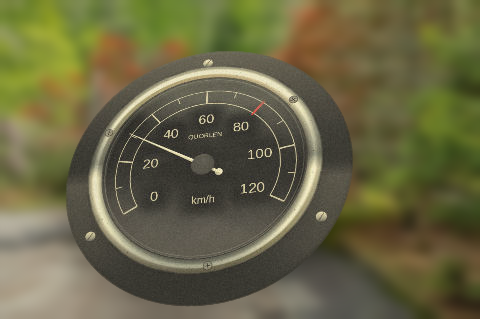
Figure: value=30 unit=km/h
